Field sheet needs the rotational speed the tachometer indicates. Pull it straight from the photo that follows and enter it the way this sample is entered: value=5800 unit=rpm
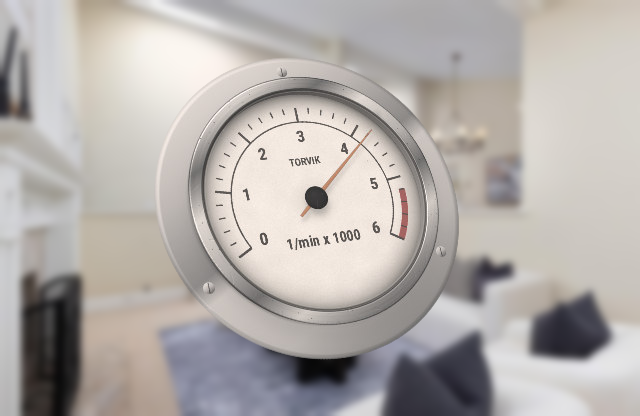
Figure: value=4200 unit=rpm
